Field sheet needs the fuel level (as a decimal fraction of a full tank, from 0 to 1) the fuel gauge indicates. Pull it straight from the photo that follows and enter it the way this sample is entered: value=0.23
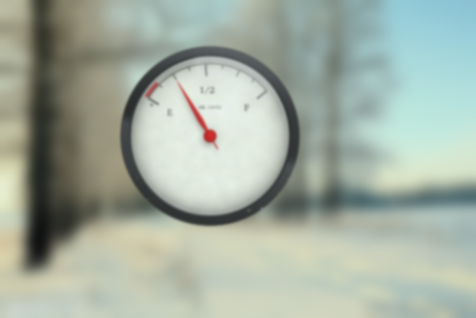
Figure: value=0.25
